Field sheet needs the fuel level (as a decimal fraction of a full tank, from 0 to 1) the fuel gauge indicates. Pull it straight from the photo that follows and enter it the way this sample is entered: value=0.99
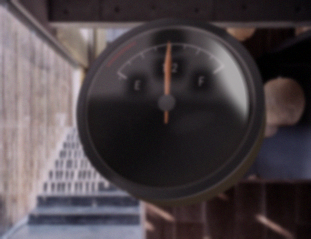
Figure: value=0.5
